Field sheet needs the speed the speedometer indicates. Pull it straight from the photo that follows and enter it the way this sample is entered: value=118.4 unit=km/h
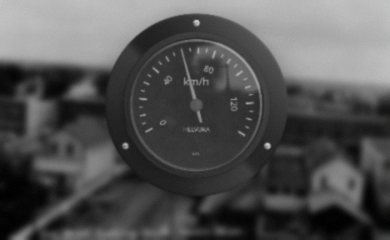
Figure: value=60 unit=km/h
